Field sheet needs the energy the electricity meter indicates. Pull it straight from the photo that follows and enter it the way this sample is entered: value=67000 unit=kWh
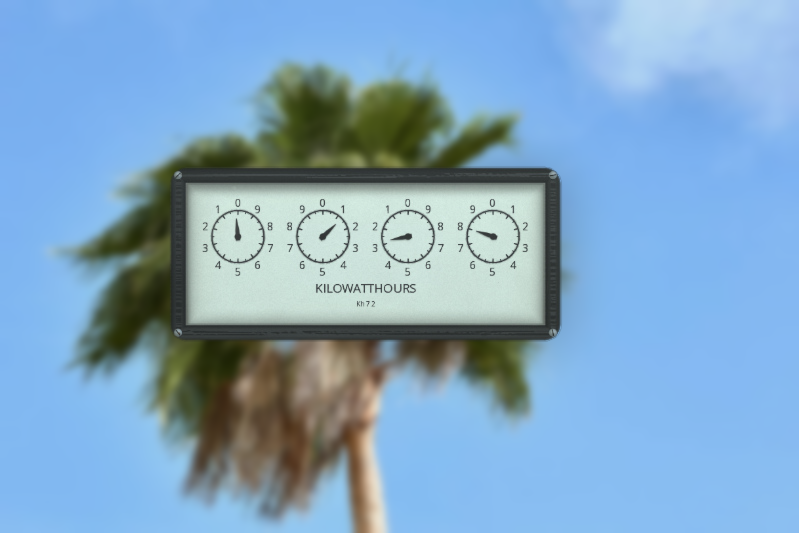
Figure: value=128 unit=kWh
